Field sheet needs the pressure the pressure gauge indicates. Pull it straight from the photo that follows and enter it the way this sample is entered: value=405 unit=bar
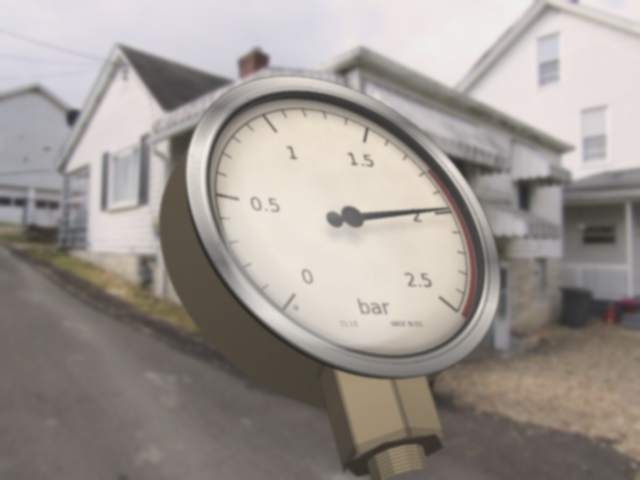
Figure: value=2 unit=bar
